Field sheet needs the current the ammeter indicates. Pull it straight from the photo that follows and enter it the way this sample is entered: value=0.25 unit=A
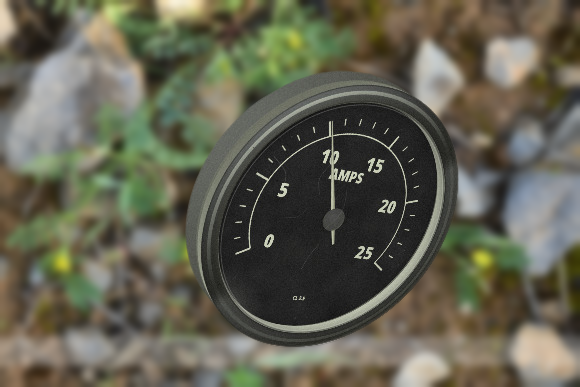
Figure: value=10 unit=A
